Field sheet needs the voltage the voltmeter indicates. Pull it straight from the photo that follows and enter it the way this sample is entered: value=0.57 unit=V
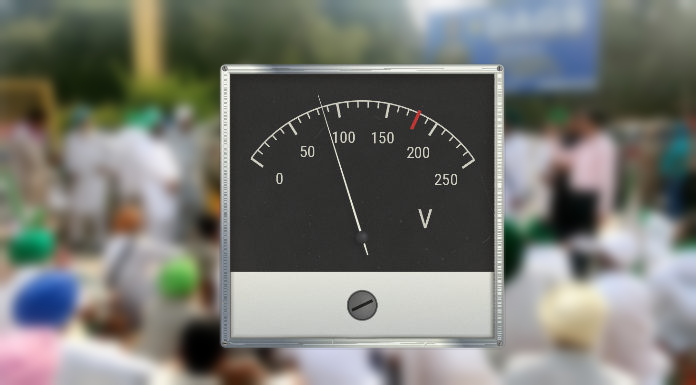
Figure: value=85 unit=V
